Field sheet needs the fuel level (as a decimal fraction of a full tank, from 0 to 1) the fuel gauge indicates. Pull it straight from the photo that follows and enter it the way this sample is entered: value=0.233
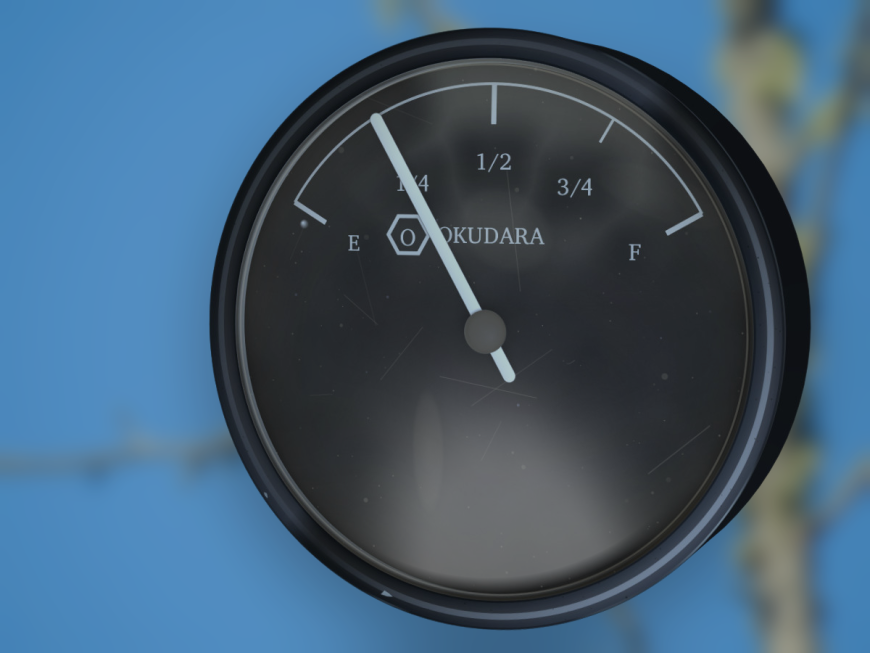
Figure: value=0.25
